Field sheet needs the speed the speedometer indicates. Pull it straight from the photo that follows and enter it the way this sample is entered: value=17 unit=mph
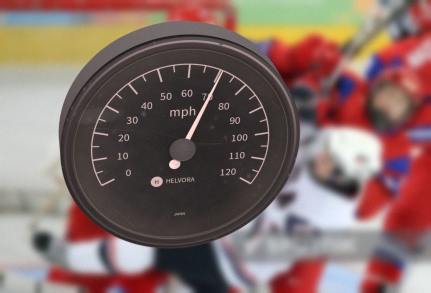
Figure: value=70 unit=mph
